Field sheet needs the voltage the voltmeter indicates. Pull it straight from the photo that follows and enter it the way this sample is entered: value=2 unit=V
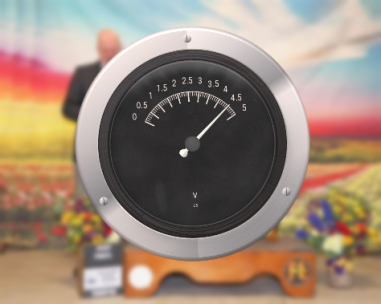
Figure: value=4.5 unit=V
